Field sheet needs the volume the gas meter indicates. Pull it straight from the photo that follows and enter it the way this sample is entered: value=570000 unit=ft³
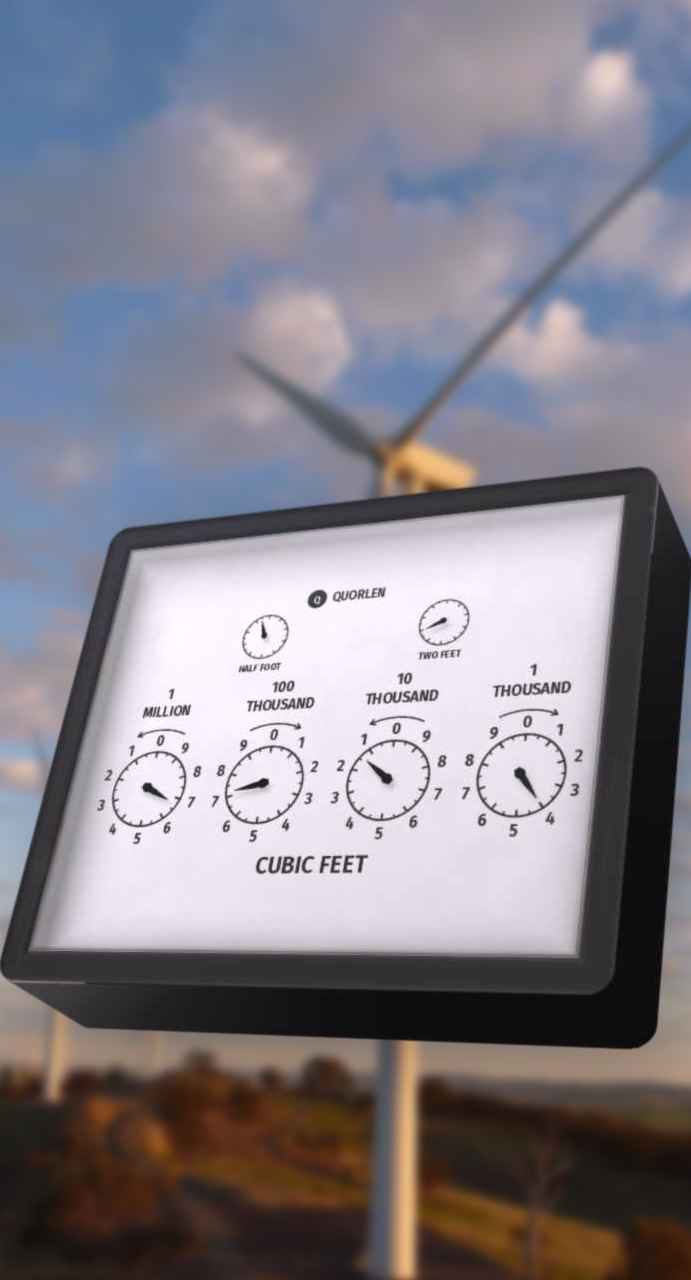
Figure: value=671400 unit=ft³
